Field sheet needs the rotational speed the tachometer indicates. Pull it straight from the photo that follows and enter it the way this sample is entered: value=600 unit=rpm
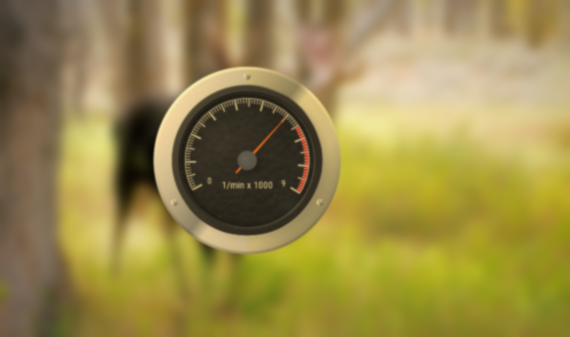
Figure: value=6000 unit=rpm
